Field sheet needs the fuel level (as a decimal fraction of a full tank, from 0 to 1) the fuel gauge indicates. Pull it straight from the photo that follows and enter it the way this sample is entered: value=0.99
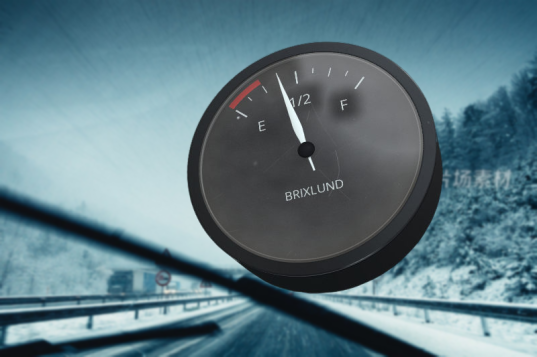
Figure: value=0.375
